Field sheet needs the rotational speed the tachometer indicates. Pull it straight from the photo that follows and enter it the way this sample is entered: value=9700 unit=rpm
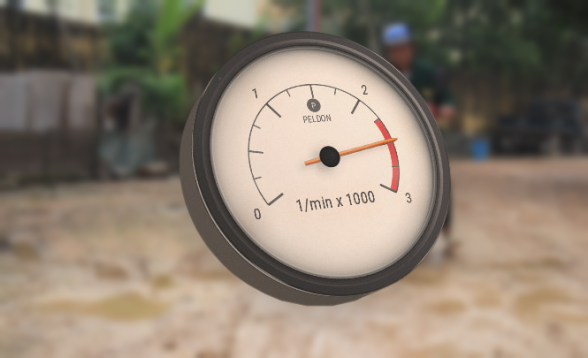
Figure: value=2500 unit=rpm
